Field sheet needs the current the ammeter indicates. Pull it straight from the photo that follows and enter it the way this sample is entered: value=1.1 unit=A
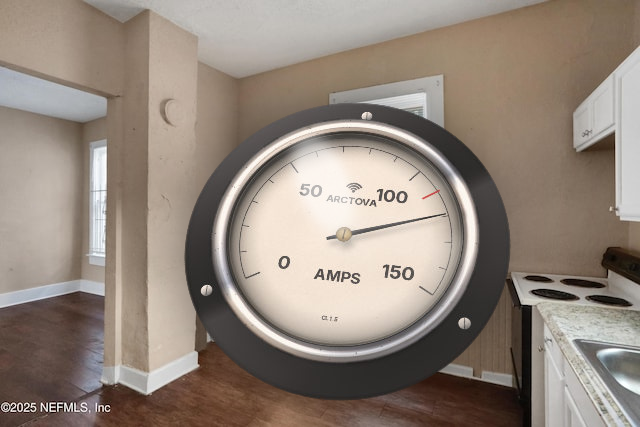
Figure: value=120 unit=A
